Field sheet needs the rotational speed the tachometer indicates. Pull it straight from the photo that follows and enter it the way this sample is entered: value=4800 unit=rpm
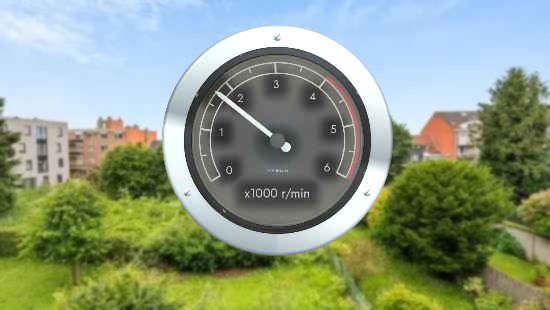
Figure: value=1750 unit=rpm
